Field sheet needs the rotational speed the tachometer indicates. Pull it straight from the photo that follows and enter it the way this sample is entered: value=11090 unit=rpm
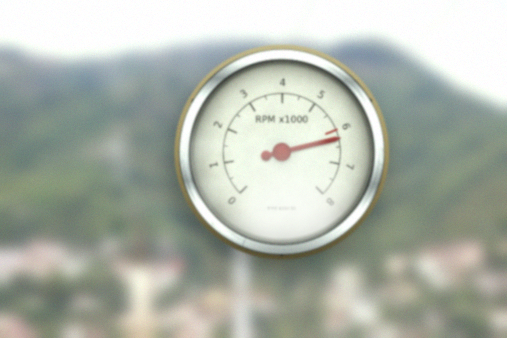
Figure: value=6250 unit=rpm
